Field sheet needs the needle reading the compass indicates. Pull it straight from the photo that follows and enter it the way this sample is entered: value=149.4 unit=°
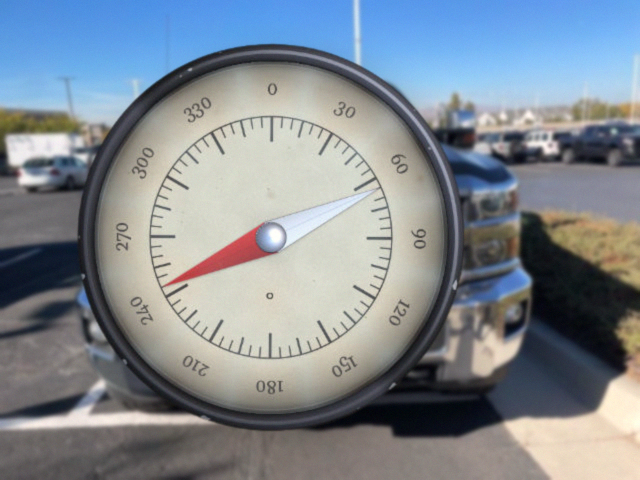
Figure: value=245 unit=°
